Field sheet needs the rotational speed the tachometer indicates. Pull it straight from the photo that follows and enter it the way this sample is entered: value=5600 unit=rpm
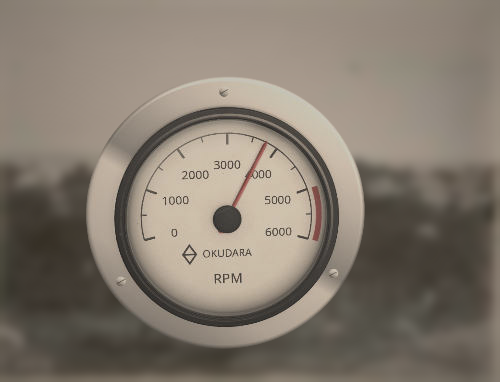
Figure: value=3750 unit=rpm
